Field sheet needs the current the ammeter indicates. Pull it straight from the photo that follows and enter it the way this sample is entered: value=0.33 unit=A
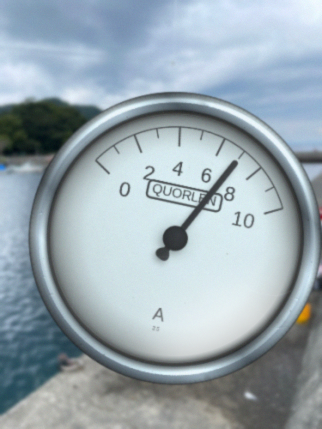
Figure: value=7 unit=A
